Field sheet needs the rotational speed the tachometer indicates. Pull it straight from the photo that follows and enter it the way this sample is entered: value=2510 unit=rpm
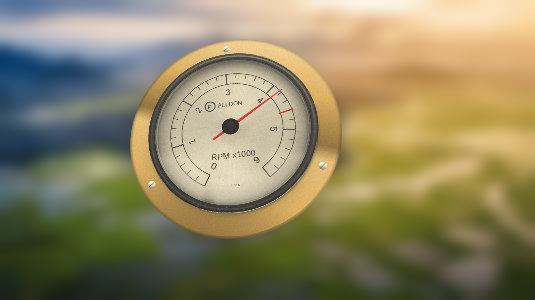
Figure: value=4200 unit=rpm
